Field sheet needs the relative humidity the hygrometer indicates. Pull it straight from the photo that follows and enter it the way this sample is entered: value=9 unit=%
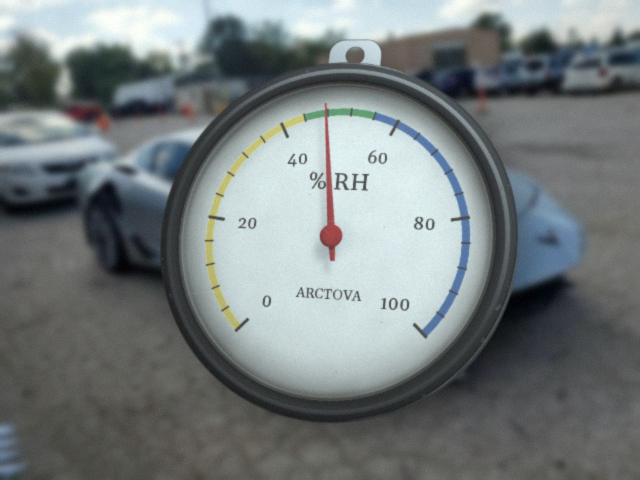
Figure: value=48 unit=%
